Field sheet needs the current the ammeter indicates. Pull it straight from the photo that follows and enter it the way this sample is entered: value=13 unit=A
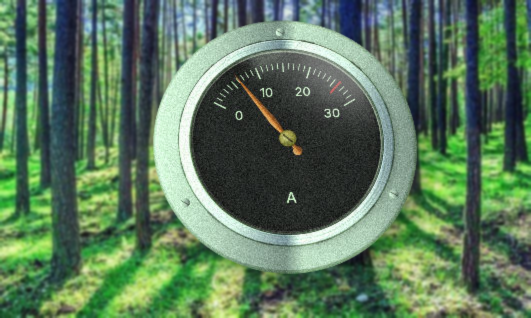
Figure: value=6 unit=A
